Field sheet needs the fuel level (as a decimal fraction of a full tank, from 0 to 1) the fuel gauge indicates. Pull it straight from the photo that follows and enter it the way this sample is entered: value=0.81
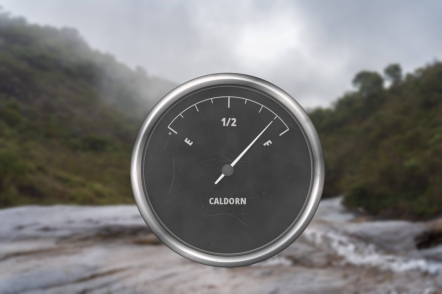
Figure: value=0.875
